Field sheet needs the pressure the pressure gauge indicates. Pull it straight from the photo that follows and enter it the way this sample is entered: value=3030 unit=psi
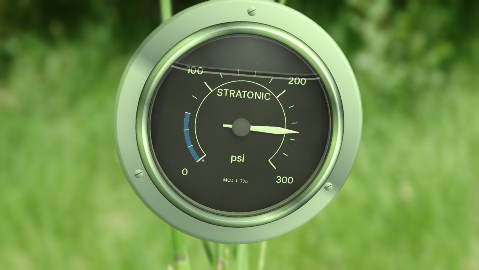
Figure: value=250 unit=psi
